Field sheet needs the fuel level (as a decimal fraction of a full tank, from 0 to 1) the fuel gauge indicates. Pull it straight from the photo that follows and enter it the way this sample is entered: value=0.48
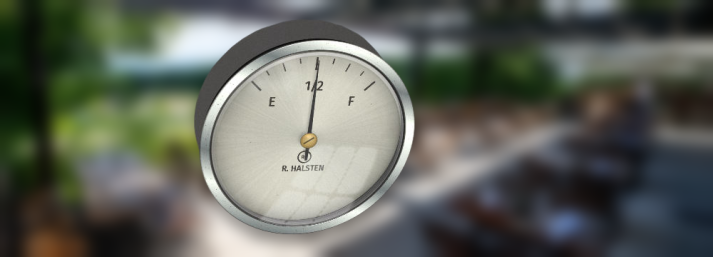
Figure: value=0.5
